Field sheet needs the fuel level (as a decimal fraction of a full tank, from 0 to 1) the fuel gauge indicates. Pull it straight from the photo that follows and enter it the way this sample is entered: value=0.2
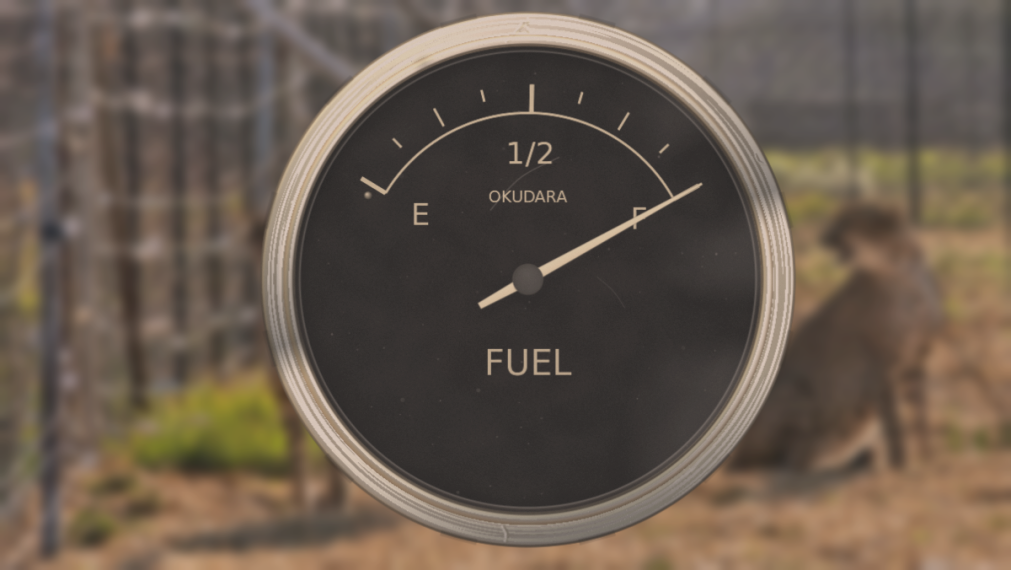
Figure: value=1
